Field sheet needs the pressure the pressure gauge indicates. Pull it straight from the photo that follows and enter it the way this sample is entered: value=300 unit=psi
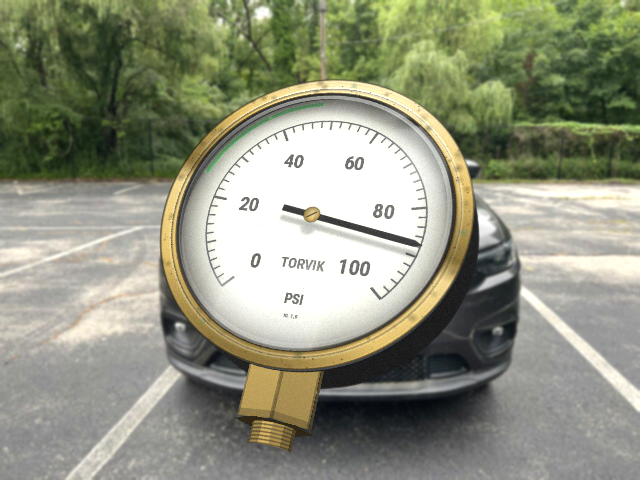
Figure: value=88 unit=psi
